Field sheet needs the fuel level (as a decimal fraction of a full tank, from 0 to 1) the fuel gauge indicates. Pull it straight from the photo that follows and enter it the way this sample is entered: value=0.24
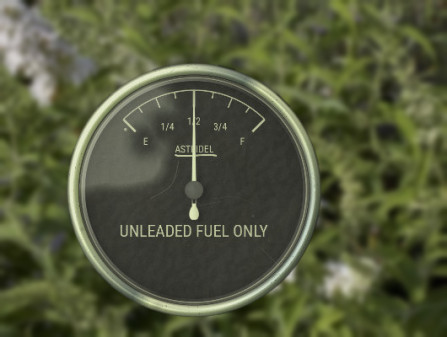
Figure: value=0.5
